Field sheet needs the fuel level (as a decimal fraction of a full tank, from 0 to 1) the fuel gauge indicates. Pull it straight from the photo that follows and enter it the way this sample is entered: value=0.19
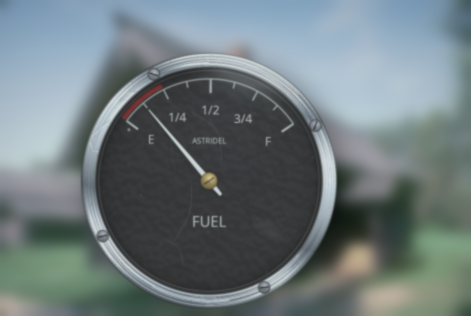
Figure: value=0.125
